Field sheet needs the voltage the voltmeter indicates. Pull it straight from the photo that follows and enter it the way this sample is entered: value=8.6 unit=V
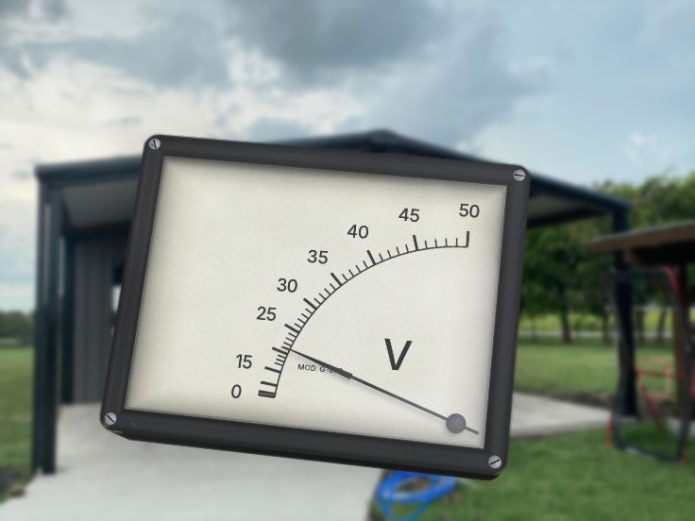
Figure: value=21 unit=V
